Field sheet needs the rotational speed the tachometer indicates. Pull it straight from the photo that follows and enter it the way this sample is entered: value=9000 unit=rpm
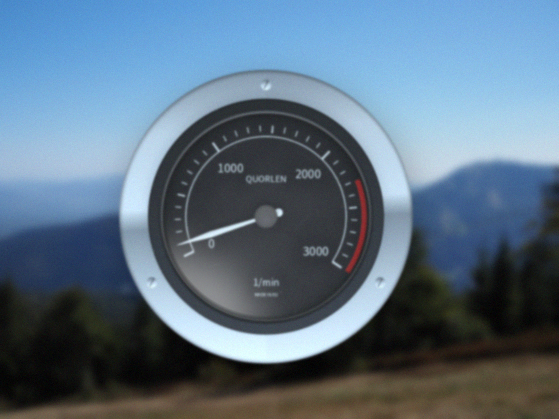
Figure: value=100 unit=rpm
